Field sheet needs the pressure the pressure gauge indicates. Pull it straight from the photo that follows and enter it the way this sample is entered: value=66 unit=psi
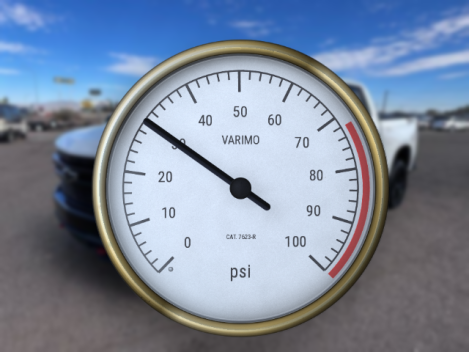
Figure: value=30 unit=psi
